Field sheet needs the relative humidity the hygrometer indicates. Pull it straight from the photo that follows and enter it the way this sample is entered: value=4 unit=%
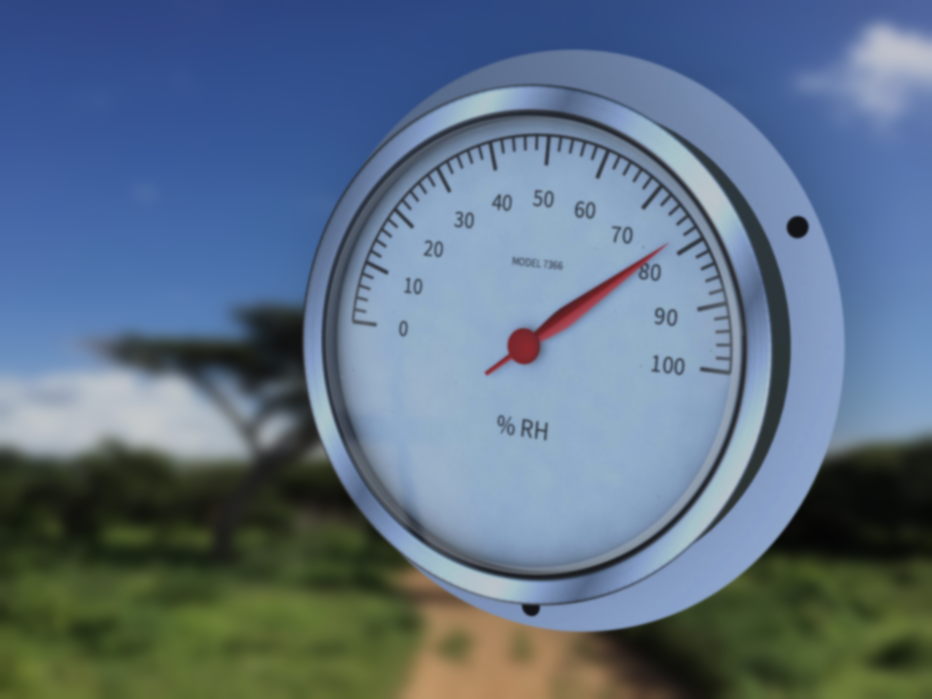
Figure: value=78 unit=%
